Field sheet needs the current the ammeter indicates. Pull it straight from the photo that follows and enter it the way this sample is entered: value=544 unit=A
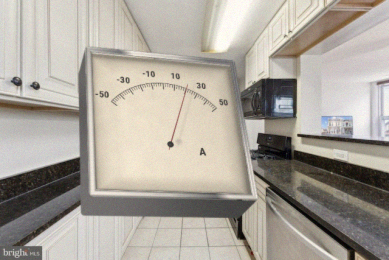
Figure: value=20 unit=A
